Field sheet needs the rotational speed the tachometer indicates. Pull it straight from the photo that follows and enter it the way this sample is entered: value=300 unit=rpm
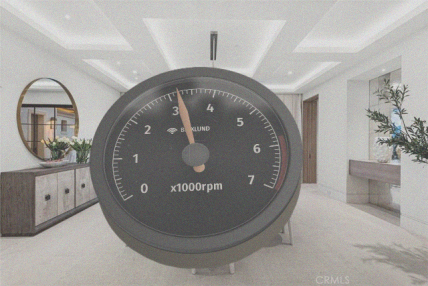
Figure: value=3200 unit=rpm
